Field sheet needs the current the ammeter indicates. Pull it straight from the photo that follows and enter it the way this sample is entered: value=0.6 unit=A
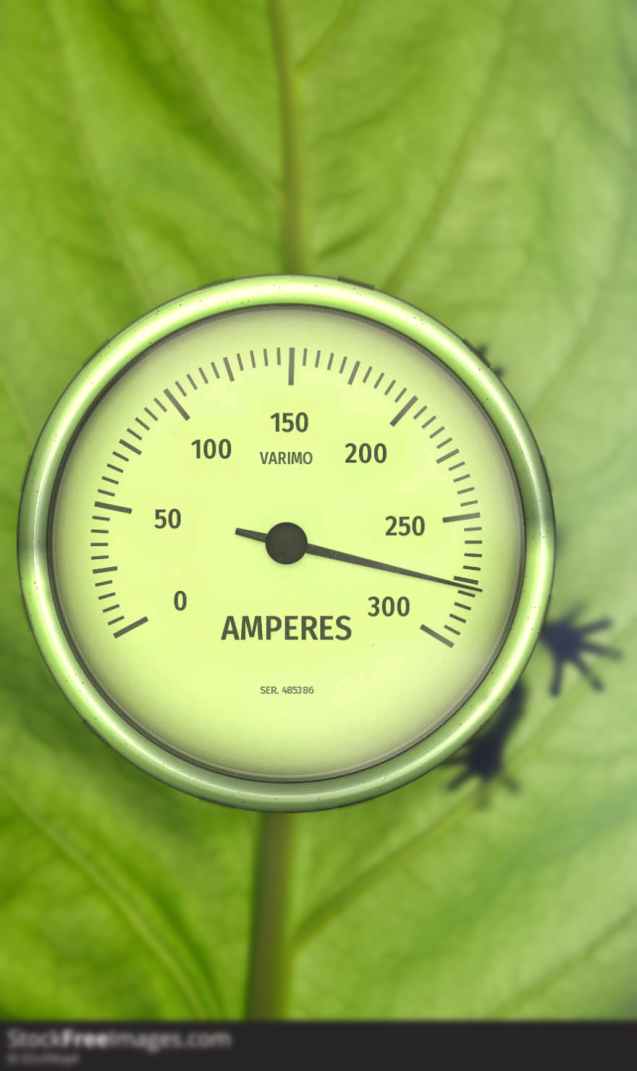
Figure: value=277.5 unit=A
